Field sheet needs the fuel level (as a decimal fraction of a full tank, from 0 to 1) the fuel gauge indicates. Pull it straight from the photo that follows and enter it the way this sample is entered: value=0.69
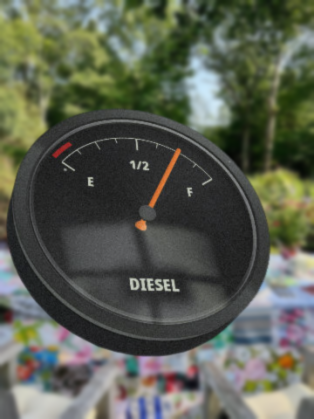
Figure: value=0.75
